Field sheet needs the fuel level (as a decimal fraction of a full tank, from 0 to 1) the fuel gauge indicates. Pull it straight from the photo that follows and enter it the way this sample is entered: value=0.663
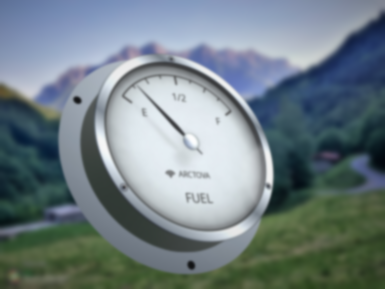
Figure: value=0.125
